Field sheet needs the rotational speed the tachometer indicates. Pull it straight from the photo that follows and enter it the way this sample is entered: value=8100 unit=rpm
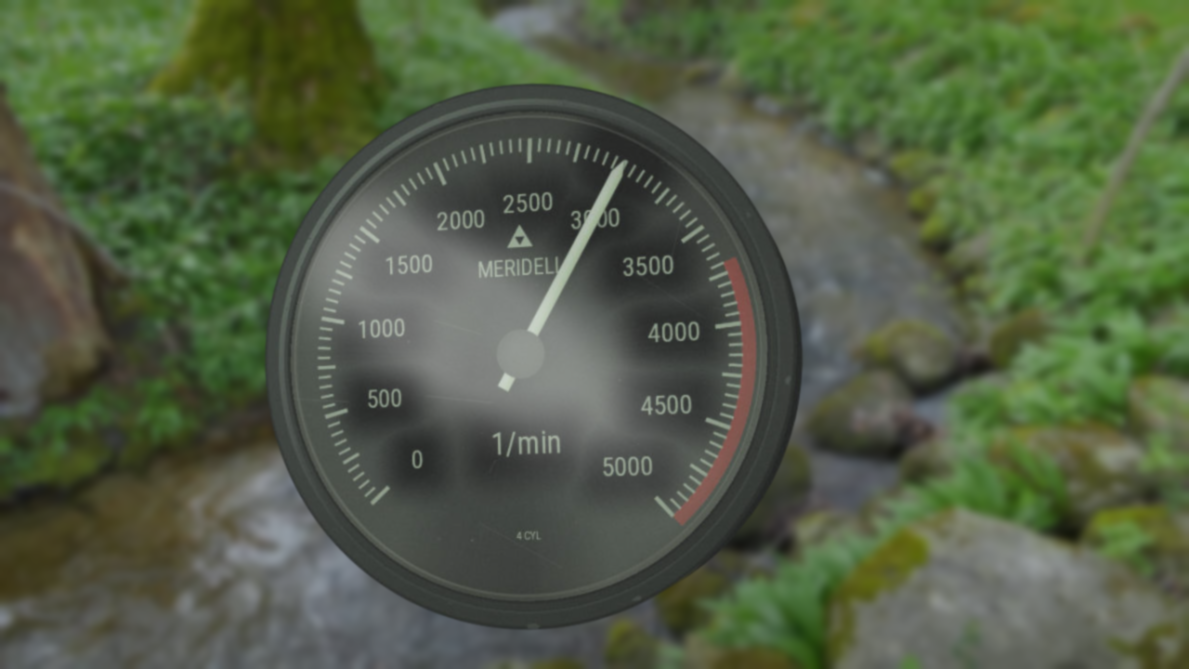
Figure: value=3000 unit=rpm
